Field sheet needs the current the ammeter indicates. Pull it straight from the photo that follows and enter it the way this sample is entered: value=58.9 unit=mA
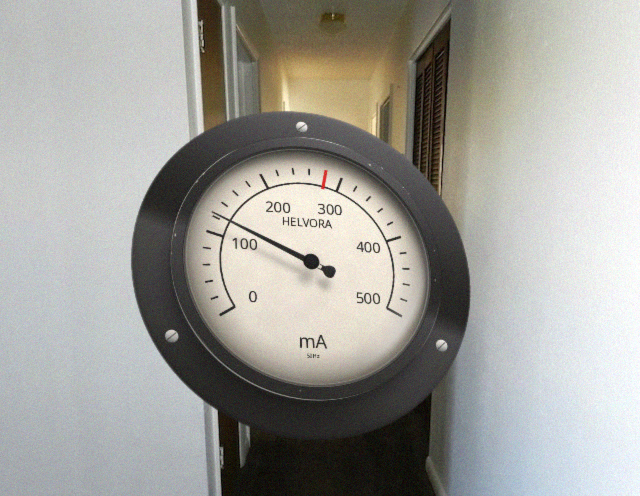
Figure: value=120 unit=mA
